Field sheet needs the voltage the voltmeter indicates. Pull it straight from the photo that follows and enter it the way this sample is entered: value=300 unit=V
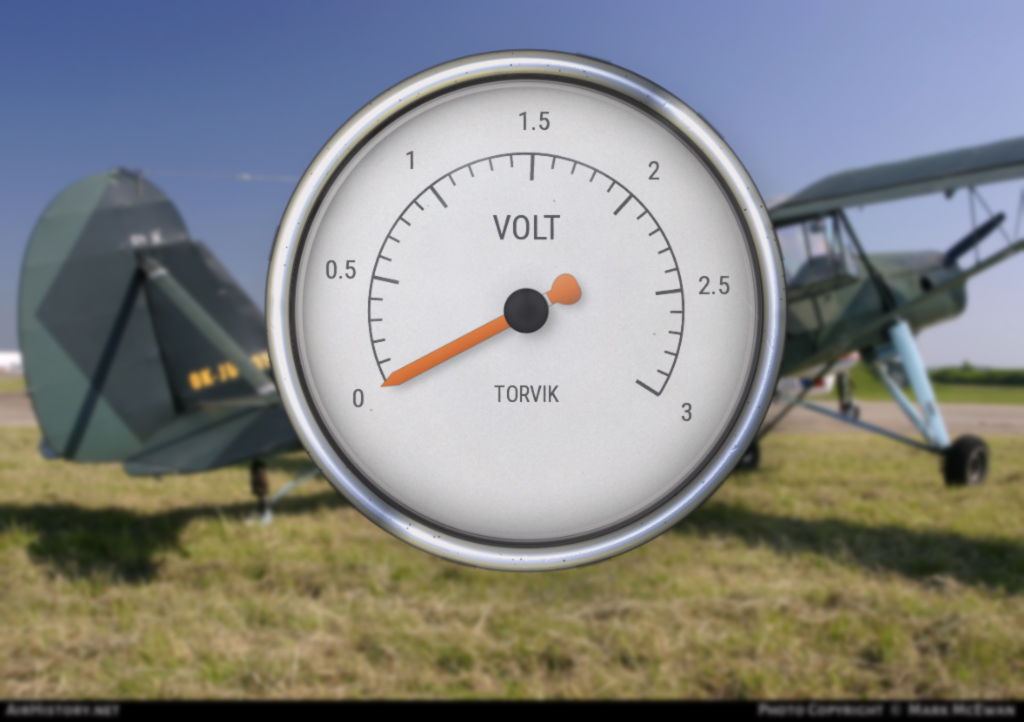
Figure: value=0 unit=V
